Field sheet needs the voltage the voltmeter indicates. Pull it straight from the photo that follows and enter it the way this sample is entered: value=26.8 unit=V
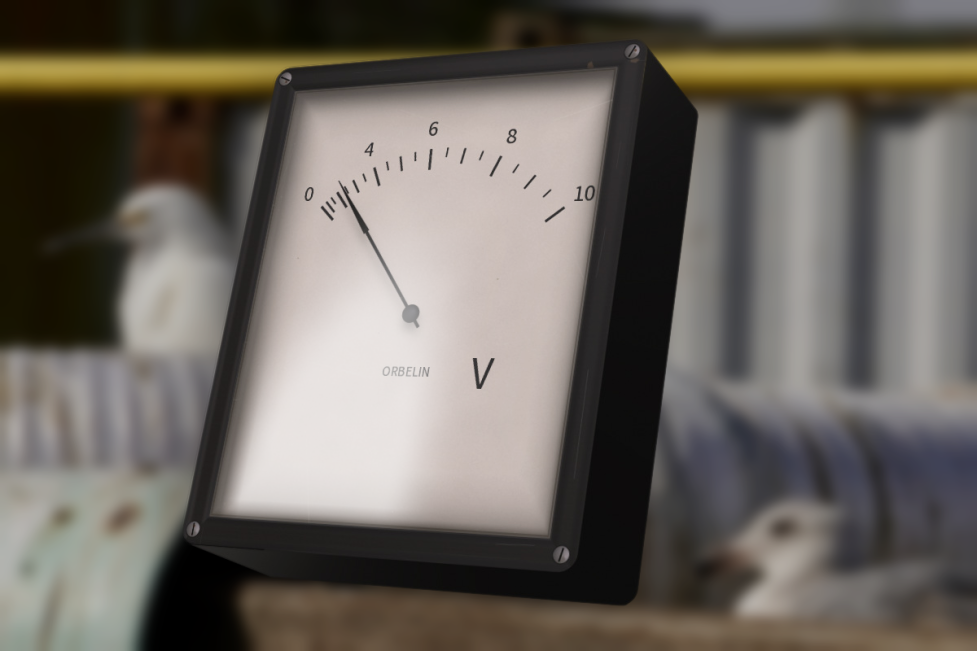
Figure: value=2.5 unit=V
